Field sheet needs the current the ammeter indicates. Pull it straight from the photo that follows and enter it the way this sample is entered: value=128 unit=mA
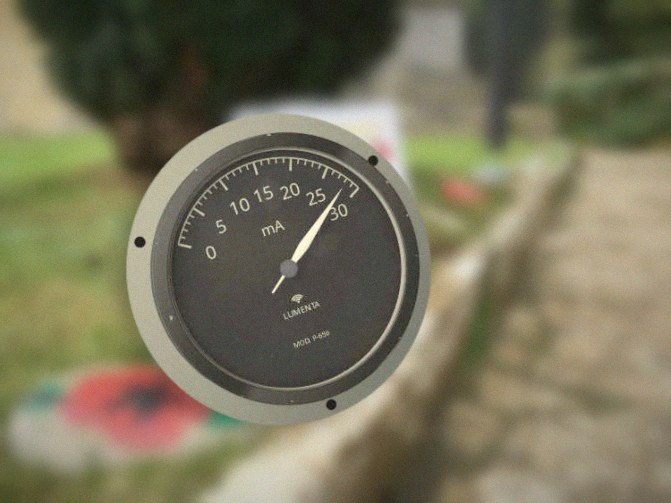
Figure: value=28 unit=mA
